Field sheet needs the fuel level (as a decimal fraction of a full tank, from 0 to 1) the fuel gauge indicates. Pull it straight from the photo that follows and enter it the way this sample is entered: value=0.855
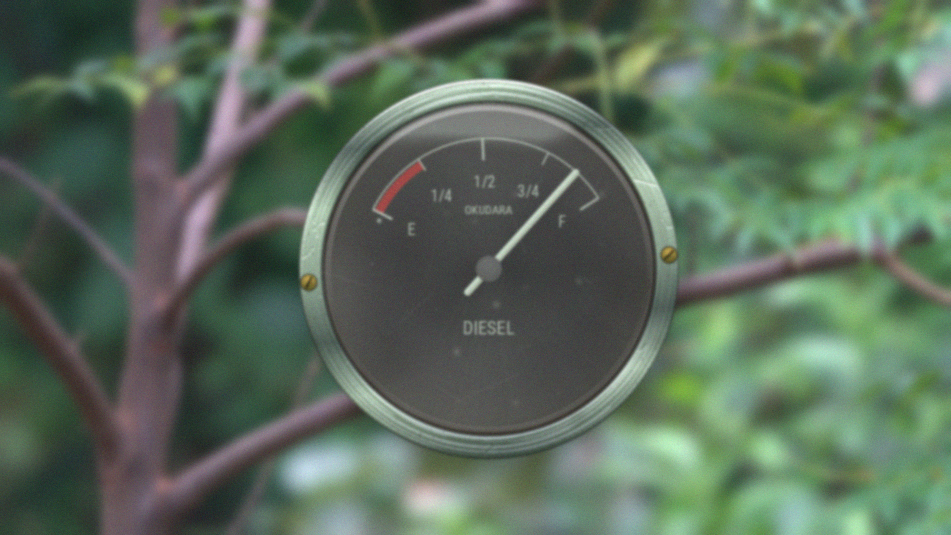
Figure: value=0.875
